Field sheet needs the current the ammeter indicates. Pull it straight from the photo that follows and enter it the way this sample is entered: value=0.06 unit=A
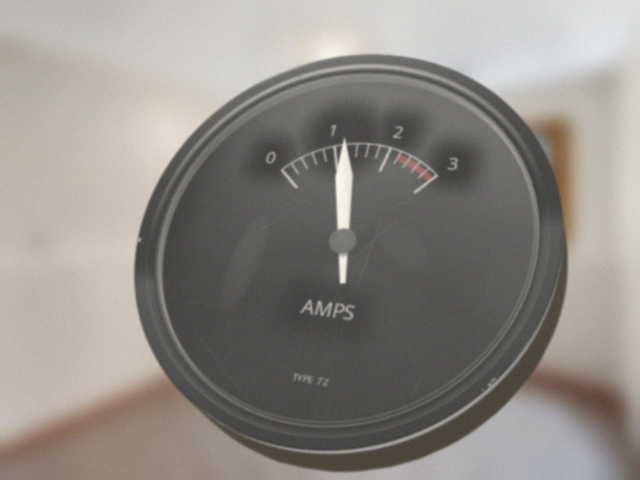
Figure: value=1.2 unit=A
